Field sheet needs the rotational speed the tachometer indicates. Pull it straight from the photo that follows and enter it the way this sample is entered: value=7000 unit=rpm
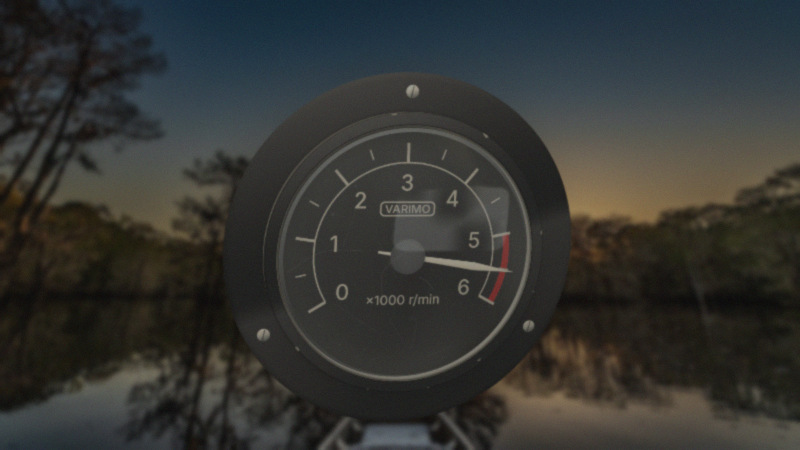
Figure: value=5500 unit=rpm
